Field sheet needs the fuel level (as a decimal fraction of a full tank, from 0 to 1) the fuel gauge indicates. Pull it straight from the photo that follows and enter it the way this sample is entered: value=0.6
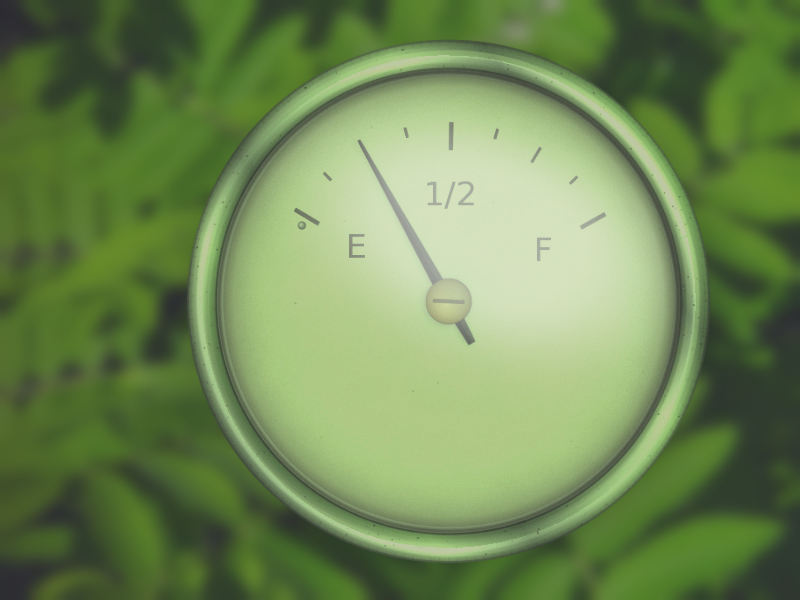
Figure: value=0.25
